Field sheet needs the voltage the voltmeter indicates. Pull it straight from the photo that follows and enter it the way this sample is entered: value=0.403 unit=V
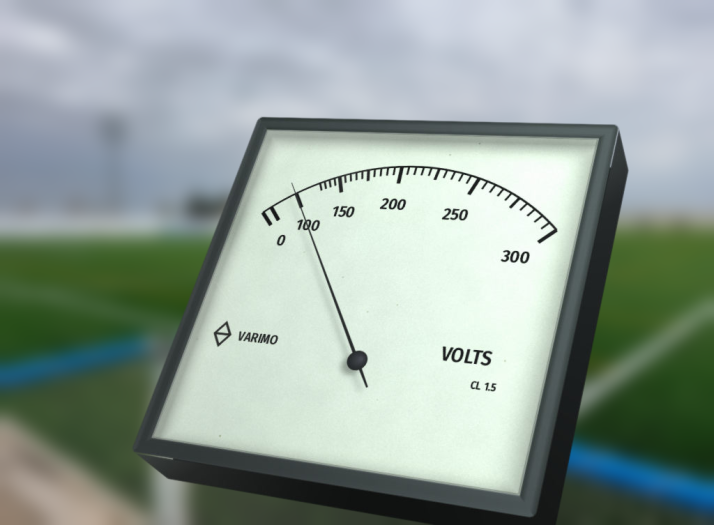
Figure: value=100 unit=V
